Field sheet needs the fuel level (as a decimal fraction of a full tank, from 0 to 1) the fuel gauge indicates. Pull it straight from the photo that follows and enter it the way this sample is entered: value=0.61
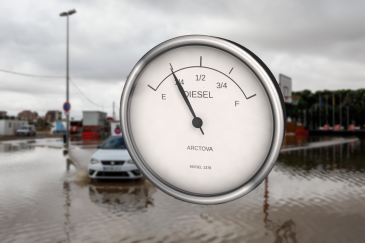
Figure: value=0.25
